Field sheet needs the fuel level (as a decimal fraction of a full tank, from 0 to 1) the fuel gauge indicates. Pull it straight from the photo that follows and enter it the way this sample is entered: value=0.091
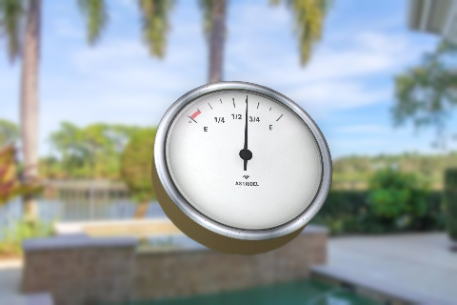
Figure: value=0.625
